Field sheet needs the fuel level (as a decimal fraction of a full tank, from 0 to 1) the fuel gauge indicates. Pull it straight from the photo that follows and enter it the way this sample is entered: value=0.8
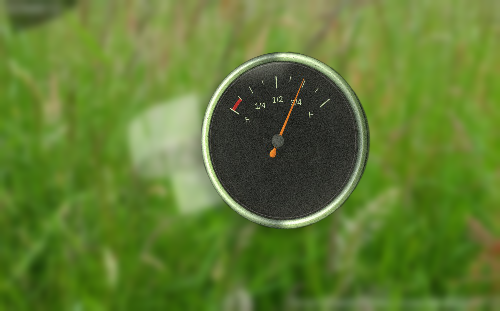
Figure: value=0.75
